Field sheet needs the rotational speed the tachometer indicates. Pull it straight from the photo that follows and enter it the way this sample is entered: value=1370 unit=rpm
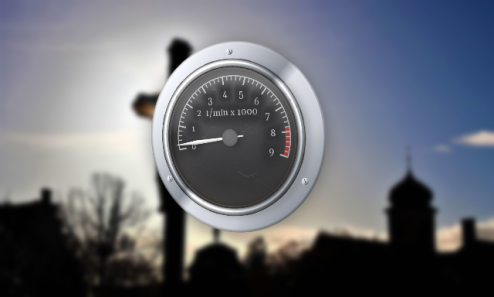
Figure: value=200 unit=rpm
